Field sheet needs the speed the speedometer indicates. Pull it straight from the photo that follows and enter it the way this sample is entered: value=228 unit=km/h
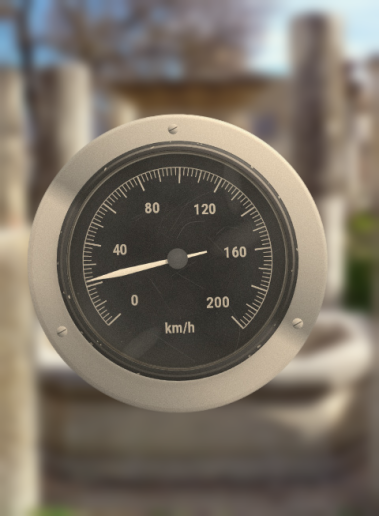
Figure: value=22 unit=km/h
